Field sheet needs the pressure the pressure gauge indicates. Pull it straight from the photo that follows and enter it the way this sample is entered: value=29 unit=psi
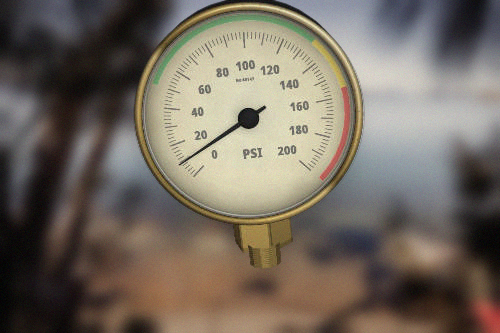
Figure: value=10 unit=psi
